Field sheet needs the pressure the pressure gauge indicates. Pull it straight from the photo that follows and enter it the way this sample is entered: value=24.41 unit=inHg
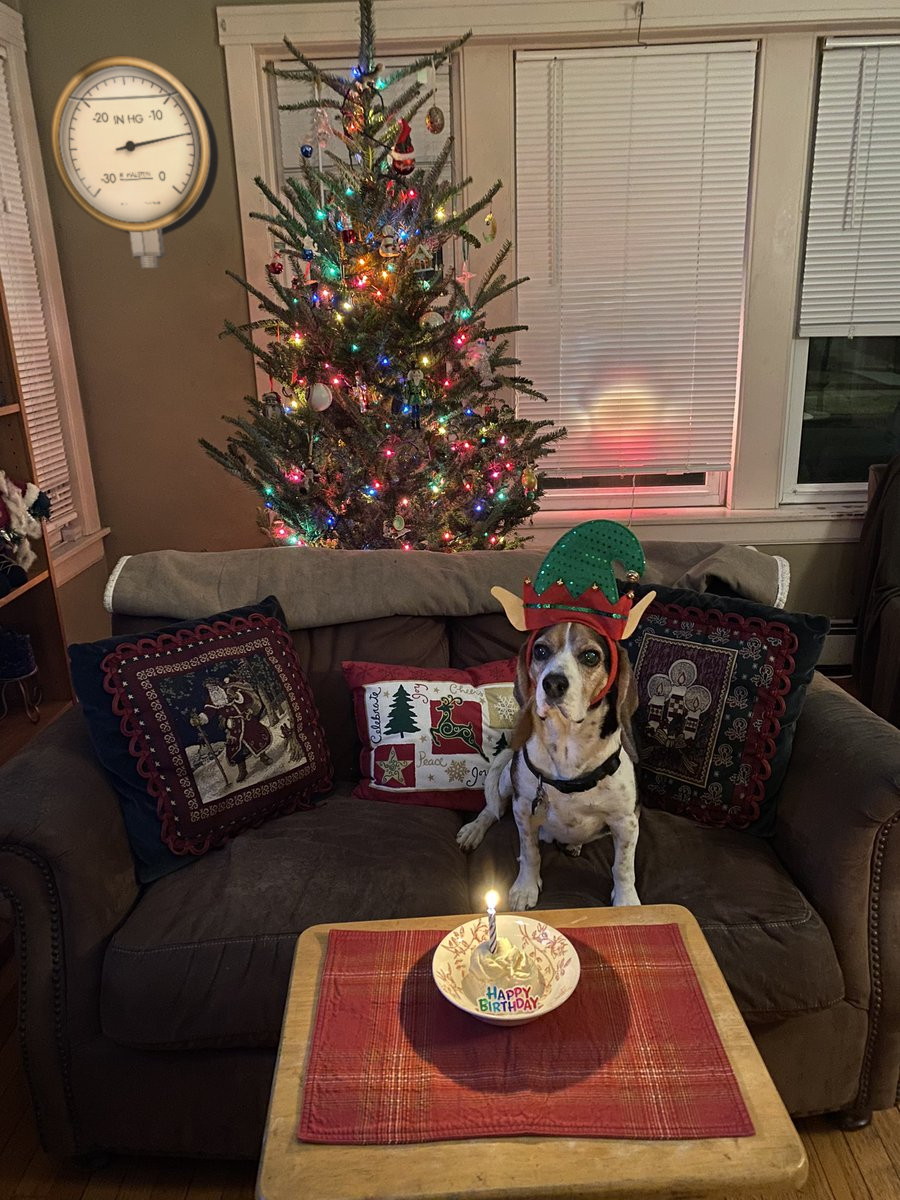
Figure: value=-6 unit=inHg
